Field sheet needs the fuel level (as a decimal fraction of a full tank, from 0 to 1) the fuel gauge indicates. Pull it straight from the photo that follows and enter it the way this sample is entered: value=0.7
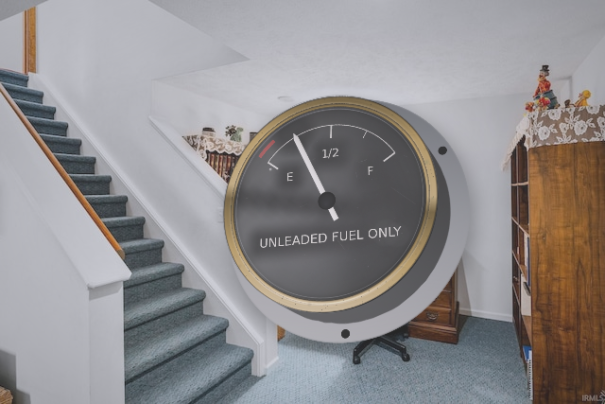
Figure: value=0.25
